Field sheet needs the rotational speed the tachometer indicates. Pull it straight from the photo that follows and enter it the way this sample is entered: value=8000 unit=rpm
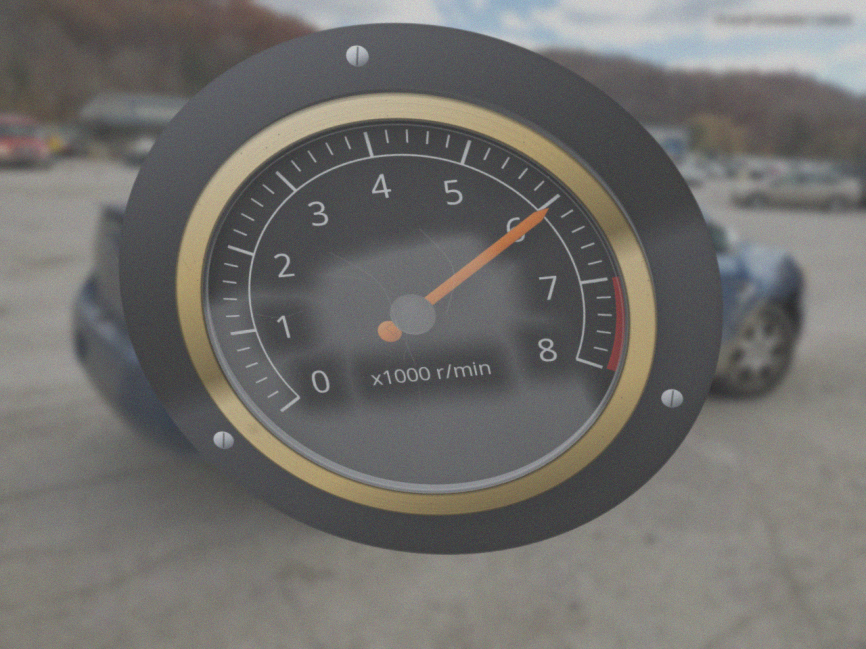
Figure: value=6000 unit=rpm
